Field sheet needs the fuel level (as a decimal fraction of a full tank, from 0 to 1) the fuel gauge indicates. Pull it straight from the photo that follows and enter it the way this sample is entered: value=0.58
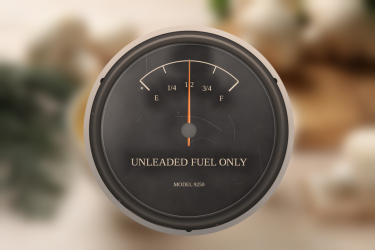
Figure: value=0.5
